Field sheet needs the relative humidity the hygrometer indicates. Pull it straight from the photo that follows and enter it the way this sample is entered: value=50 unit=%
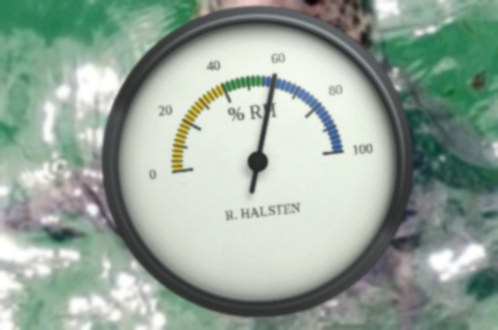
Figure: value=60 unit=%
